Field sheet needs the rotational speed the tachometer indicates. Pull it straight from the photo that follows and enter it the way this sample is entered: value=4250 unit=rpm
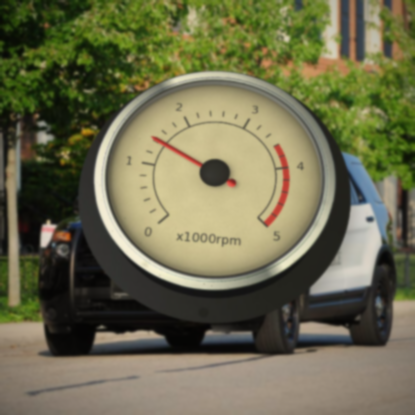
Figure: value=1400 unit=rpm
